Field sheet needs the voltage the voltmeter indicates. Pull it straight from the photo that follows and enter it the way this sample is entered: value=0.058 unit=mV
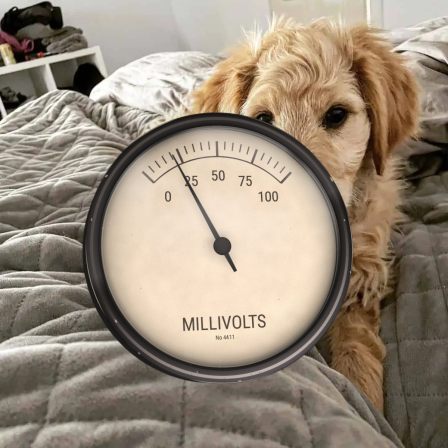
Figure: value=20 unit=mV
